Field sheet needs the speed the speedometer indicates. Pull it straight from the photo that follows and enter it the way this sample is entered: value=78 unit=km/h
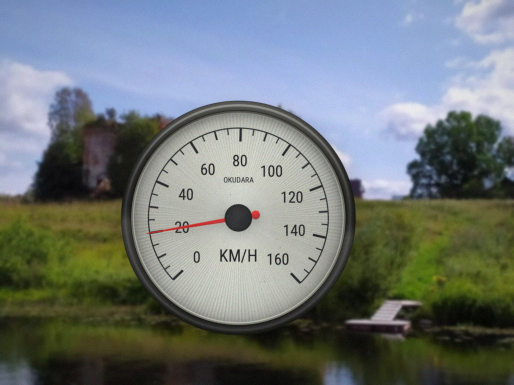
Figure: value=20 unit=km/h
